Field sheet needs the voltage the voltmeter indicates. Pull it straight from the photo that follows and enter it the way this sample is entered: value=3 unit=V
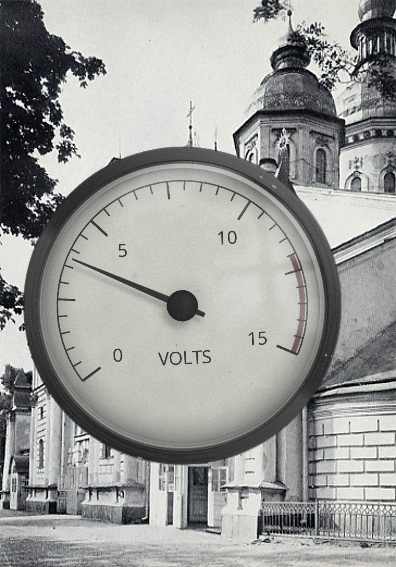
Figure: value=3.75 unit=V
